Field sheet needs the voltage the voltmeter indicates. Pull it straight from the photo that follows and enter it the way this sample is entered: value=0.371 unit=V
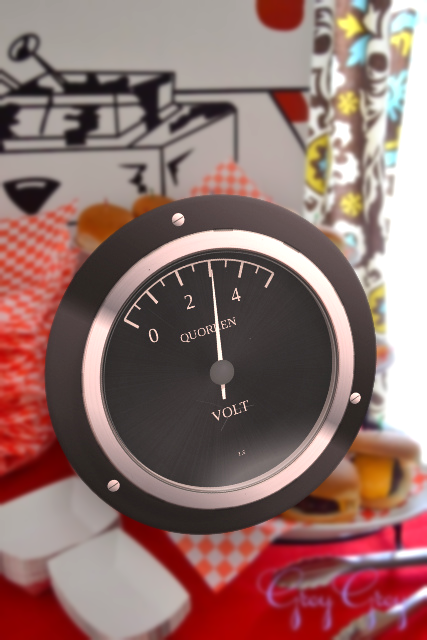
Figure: value=3 unit=V
